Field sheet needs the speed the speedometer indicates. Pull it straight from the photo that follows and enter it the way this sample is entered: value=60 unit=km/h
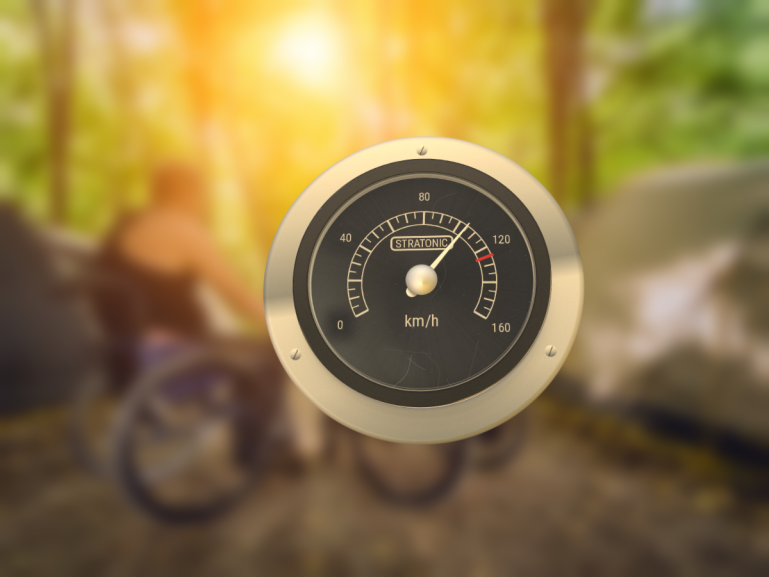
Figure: value=105 unit=km/h
